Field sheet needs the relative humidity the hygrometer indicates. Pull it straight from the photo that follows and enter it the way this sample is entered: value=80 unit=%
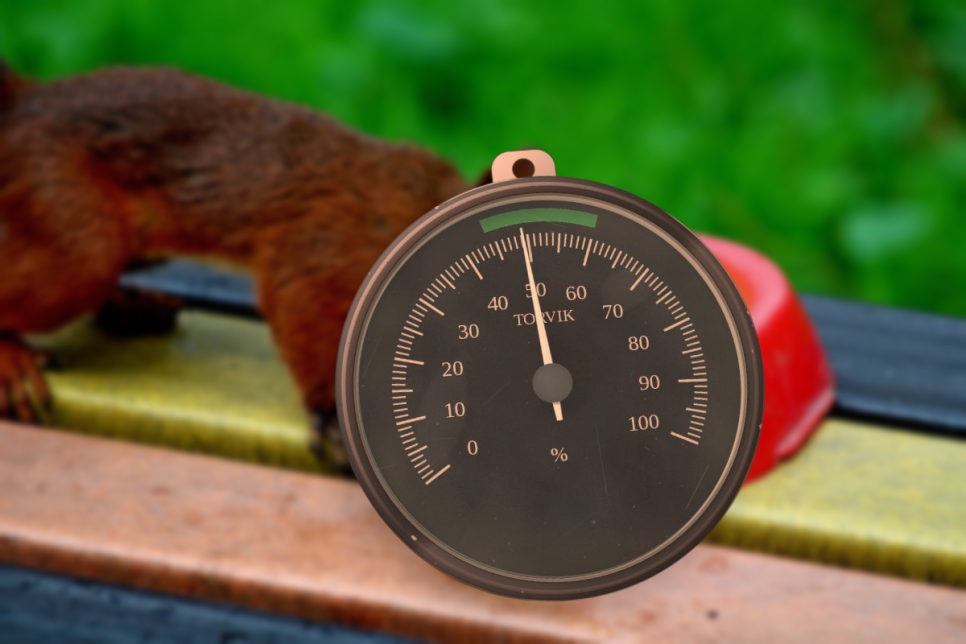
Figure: value=49 unit=%
